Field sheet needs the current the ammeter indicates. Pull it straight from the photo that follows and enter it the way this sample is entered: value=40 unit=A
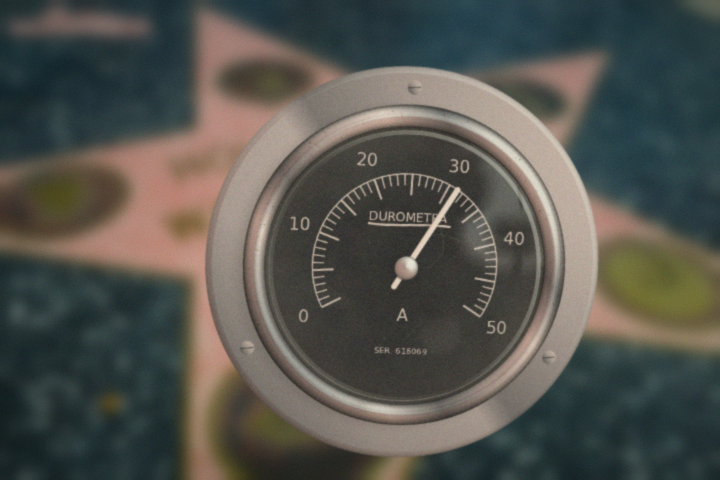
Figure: value=31 unit=A
